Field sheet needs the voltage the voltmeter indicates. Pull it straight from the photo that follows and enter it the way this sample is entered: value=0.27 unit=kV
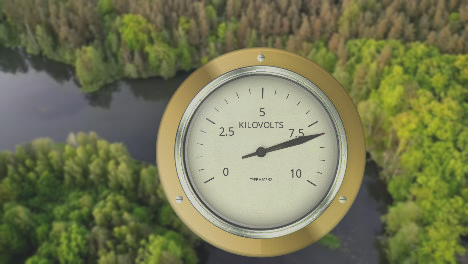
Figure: value=8 unit=kV
